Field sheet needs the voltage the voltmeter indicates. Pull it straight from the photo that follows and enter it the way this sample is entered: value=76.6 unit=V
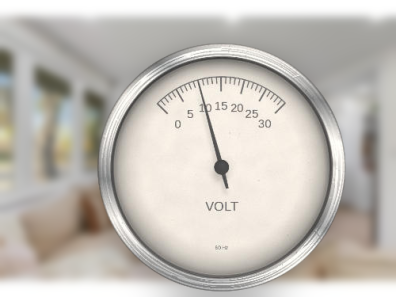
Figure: value=10 unit=V
